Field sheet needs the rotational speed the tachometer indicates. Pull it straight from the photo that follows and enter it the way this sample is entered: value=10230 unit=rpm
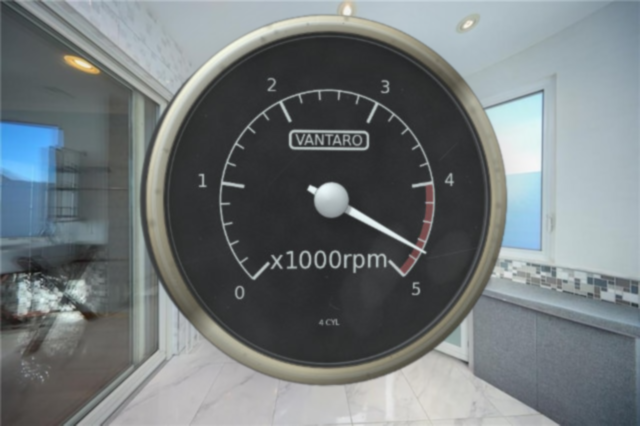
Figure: value=4700 unit=rpm
